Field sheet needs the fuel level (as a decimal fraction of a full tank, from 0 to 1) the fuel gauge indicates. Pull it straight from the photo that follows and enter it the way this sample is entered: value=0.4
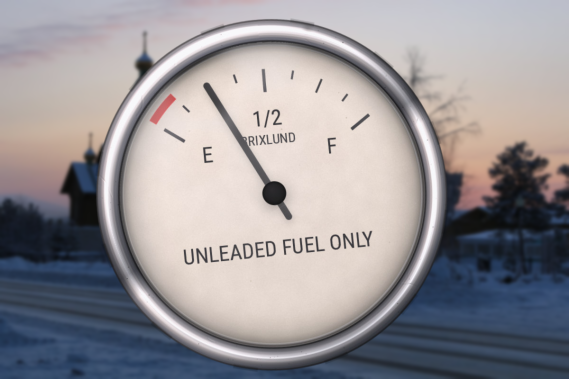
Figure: value=0.25
